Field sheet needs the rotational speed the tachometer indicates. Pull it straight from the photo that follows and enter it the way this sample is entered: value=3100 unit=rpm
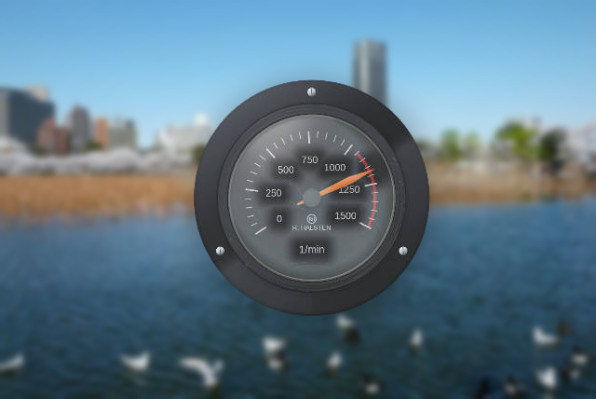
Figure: value=1175 unit=rpm
